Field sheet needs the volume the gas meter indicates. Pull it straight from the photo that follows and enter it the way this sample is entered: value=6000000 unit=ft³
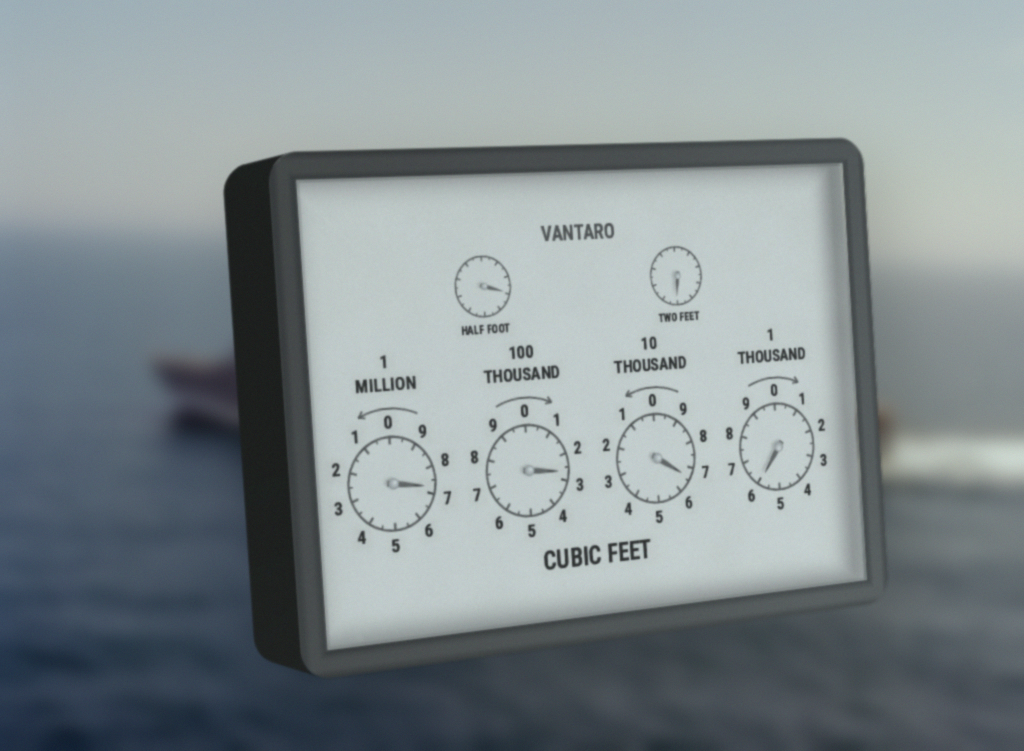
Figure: value=726600 unit=ft³
